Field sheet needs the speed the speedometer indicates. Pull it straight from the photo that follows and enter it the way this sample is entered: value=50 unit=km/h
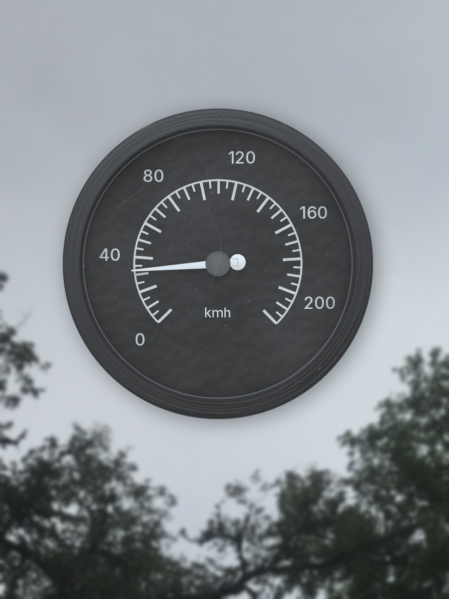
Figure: value=32.5 unit=km/h
